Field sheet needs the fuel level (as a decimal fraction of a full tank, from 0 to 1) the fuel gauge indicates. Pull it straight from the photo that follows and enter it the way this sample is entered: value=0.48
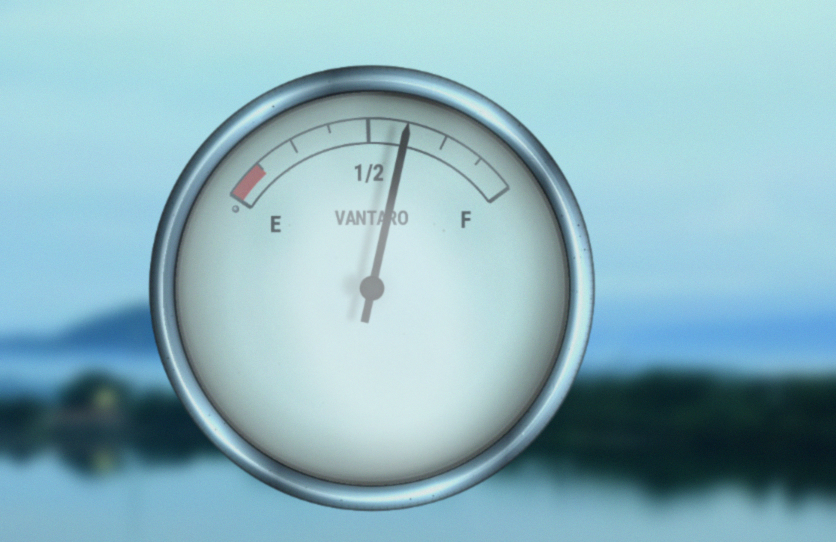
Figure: value=0.625
